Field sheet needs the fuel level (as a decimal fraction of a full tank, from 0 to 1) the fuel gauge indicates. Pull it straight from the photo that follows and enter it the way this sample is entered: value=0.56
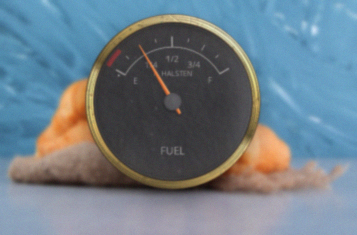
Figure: value=0.25
